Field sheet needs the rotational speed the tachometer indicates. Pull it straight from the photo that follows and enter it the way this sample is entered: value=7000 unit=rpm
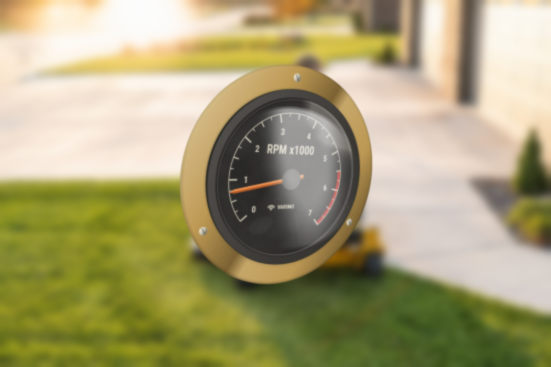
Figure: value=750 unit=rpm
